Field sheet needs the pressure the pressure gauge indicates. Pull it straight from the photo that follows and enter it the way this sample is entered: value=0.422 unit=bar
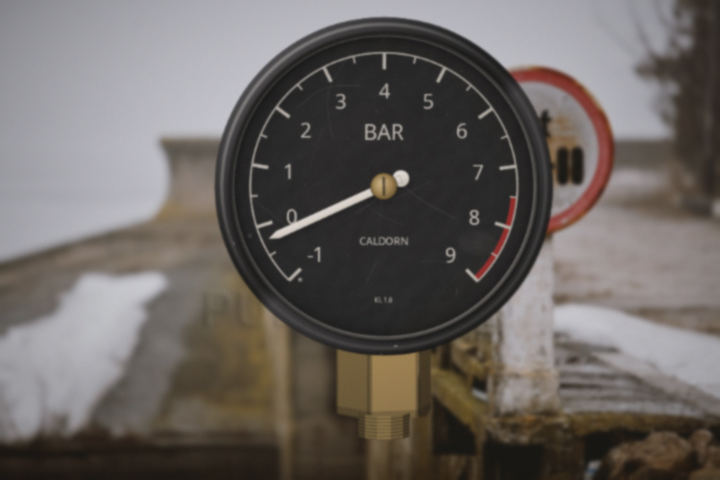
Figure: value=-0.25 unit=bar
